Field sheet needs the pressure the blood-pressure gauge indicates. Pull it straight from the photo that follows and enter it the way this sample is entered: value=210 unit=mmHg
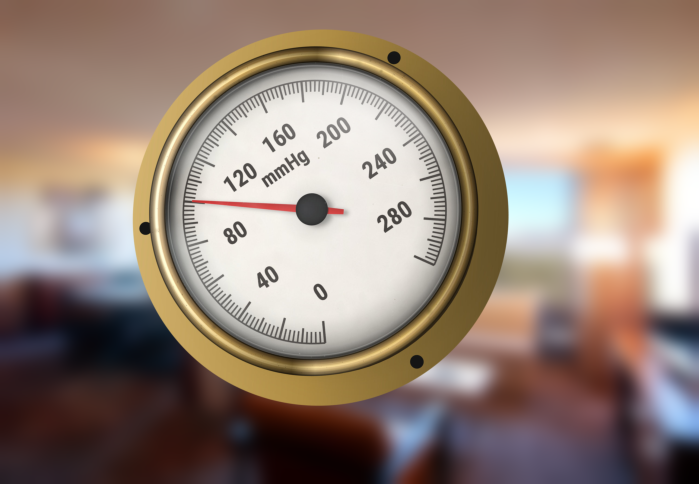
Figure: value=100 unit=mmHg
